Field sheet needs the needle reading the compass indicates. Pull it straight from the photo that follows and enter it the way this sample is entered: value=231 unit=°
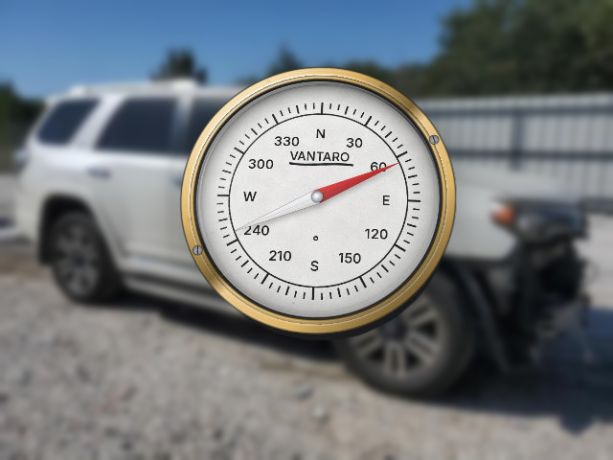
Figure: value=65 unit=°
